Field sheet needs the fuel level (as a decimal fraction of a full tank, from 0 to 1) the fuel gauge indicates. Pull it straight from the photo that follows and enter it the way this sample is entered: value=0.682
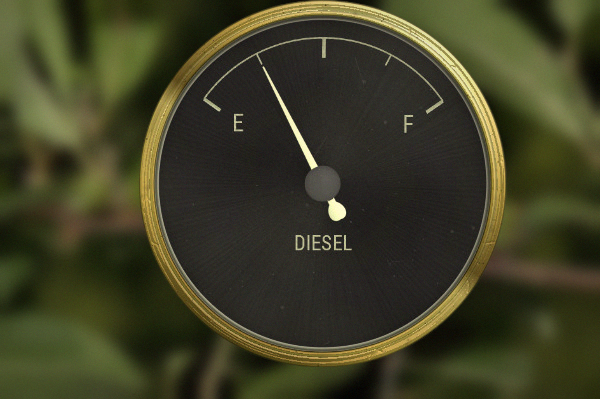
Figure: value=0.25
